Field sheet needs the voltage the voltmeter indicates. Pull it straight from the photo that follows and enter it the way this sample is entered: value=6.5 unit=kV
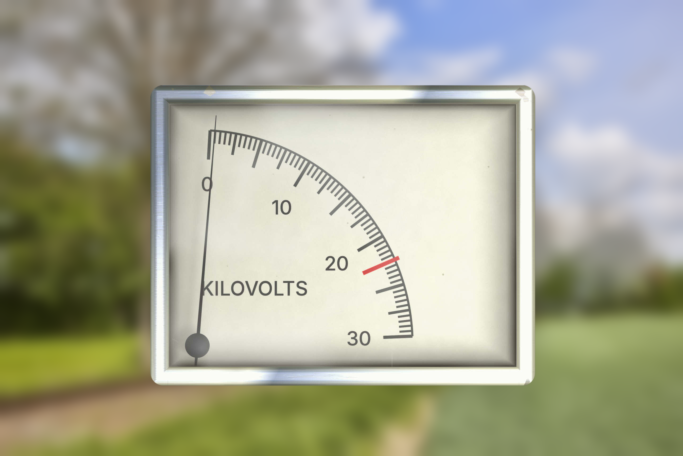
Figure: value=0.5 unit=kV
